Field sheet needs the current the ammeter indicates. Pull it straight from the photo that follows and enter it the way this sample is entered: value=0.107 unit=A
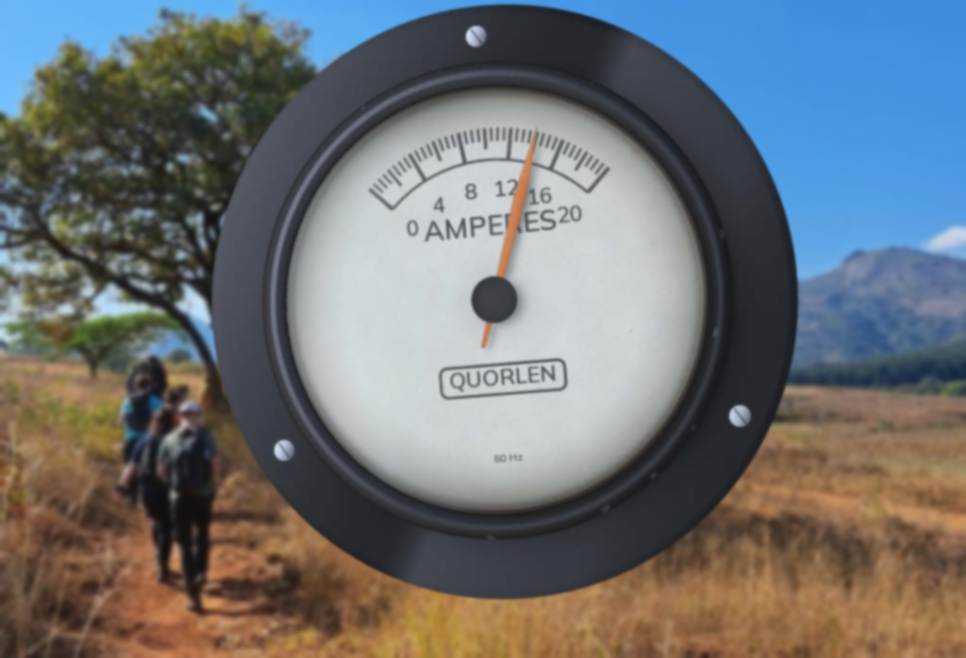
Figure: value=14 unit=A
